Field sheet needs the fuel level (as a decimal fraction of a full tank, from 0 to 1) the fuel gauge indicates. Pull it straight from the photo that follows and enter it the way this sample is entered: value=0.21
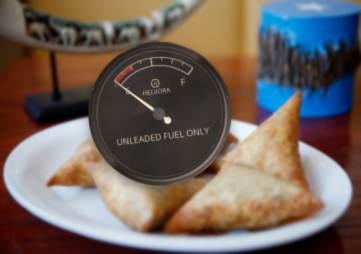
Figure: value=0
